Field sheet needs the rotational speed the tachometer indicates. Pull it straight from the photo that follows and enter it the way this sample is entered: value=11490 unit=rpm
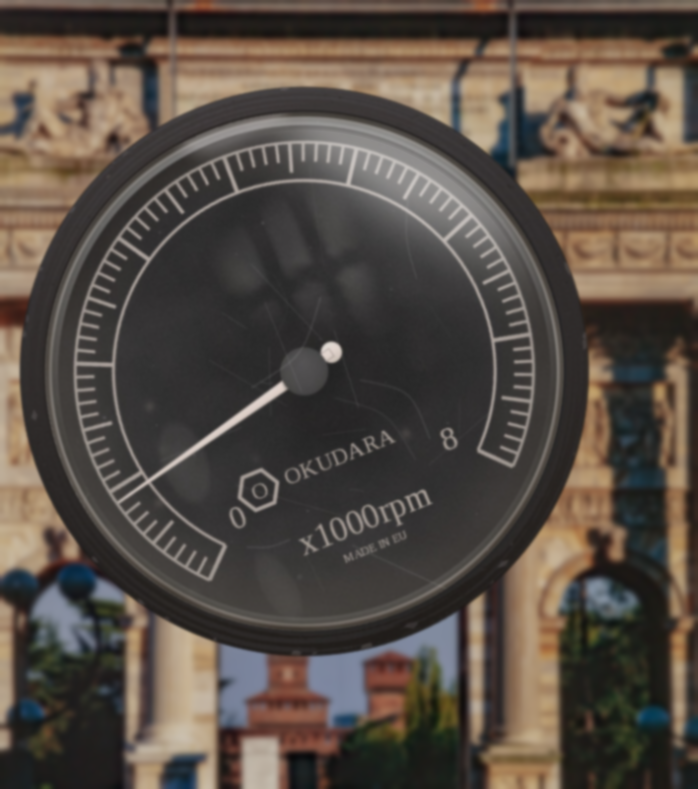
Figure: value=900 unit=rpm
